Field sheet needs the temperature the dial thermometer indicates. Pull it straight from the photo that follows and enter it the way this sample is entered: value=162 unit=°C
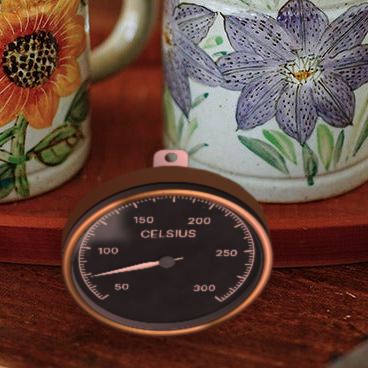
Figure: value=75 unit=°C
